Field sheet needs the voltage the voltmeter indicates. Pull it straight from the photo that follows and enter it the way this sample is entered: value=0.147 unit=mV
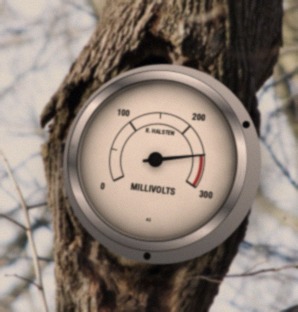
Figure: value=250 unit=mV
